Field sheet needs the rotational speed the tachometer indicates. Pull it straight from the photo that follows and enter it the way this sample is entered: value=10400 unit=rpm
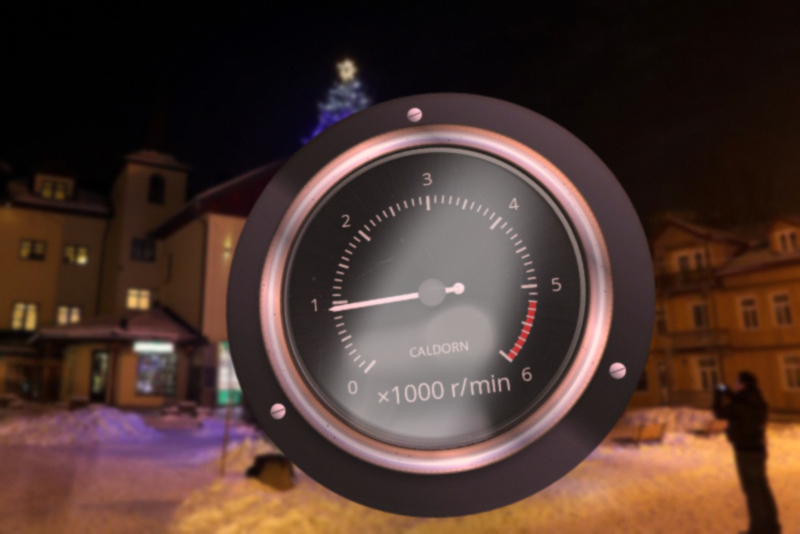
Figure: value=900 unit=rpm
